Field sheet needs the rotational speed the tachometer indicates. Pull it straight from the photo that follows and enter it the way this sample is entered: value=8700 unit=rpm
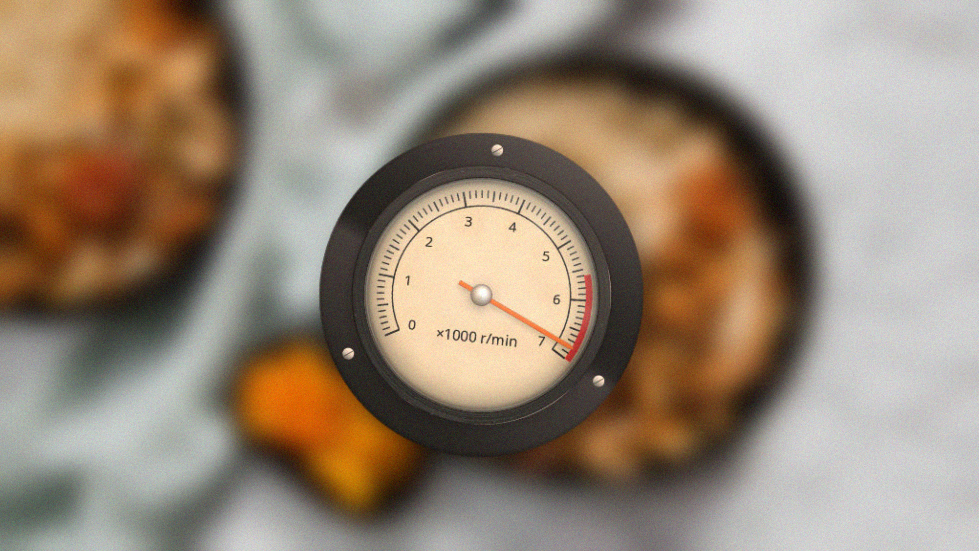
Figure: value=6800 unit=rpm
